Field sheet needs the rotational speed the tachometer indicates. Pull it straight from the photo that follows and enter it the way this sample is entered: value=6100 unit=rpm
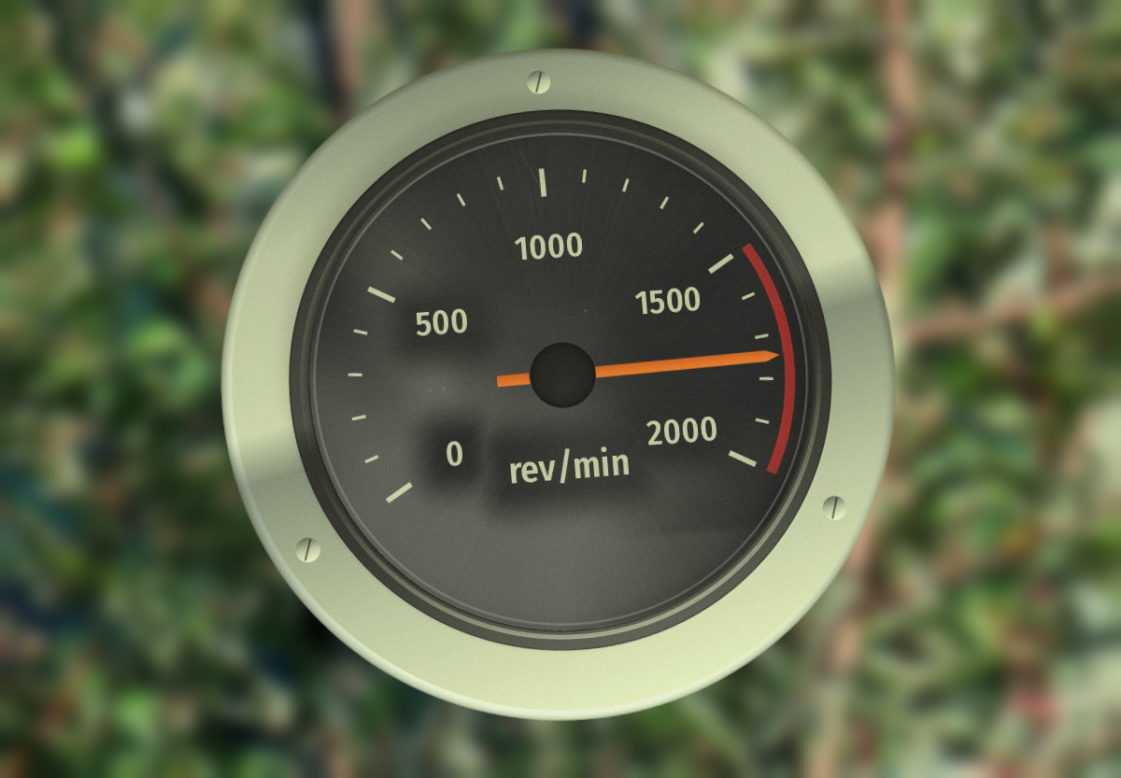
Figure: value=1750 unit=rpm
